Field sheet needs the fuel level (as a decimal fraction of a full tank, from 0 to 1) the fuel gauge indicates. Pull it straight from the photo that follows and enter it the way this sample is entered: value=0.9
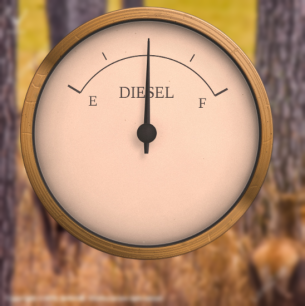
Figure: value=0.5
